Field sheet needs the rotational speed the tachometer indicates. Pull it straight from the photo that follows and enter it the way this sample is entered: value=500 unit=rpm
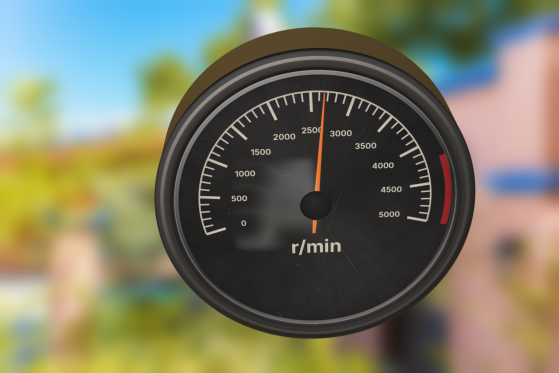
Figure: value=2650 unit=rpm
